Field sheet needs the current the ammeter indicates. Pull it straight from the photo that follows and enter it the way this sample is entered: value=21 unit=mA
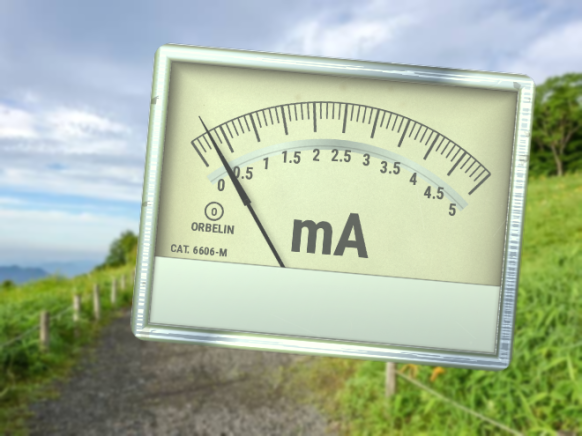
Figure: value=0.3 unit=mA
